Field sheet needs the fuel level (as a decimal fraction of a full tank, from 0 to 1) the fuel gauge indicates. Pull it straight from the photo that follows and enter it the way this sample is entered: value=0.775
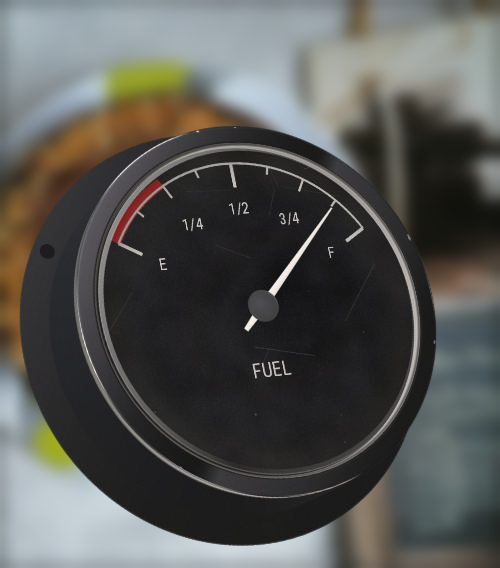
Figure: value=0.875
